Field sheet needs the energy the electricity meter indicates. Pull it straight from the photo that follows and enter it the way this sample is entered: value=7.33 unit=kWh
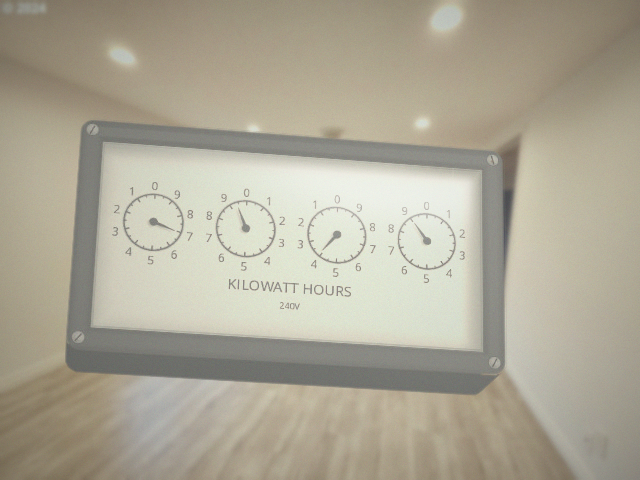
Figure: value=6939 unit=kWh
